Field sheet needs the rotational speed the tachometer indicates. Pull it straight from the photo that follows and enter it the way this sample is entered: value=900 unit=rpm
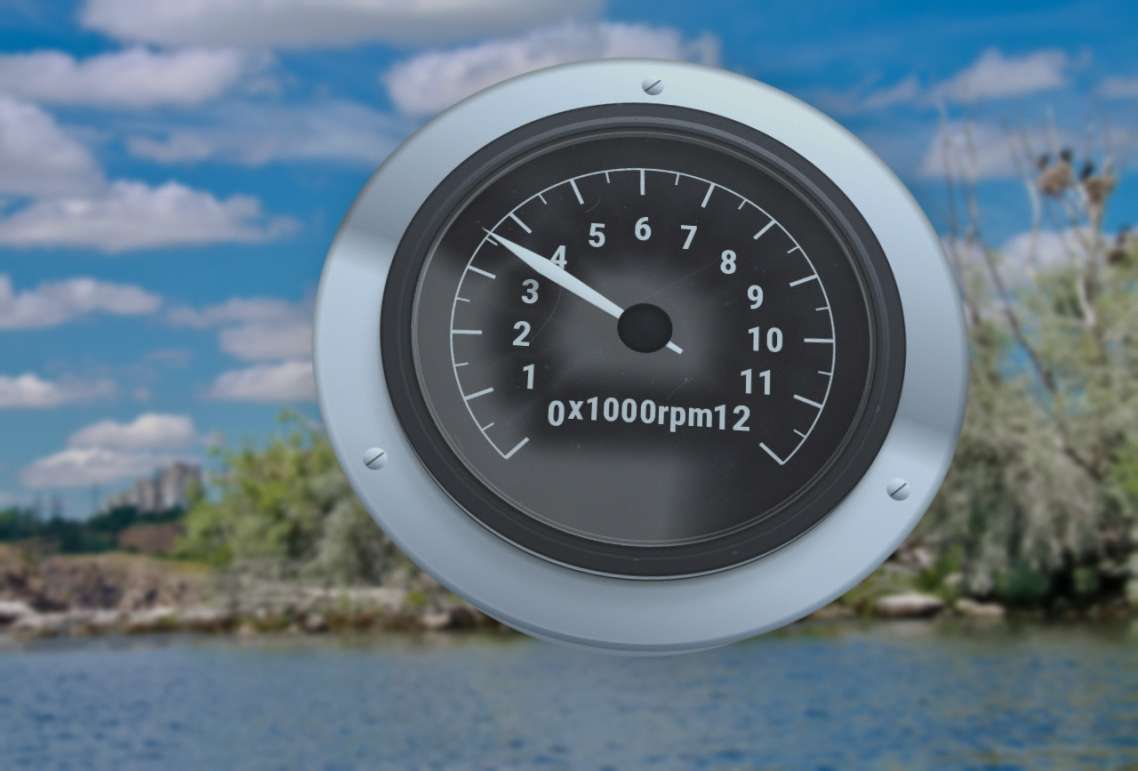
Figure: value=3500 unit=rpm
